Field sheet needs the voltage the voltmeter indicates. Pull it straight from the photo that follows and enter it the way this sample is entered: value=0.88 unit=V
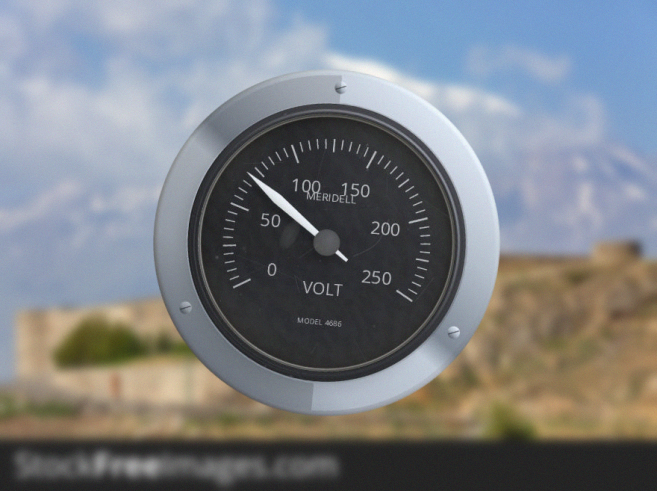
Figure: value=70 unit=V
